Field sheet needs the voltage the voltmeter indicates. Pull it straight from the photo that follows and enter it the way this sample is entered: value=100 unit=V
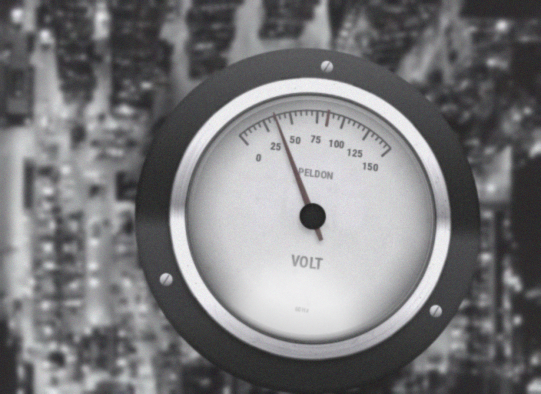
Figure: value=35 unit=V
